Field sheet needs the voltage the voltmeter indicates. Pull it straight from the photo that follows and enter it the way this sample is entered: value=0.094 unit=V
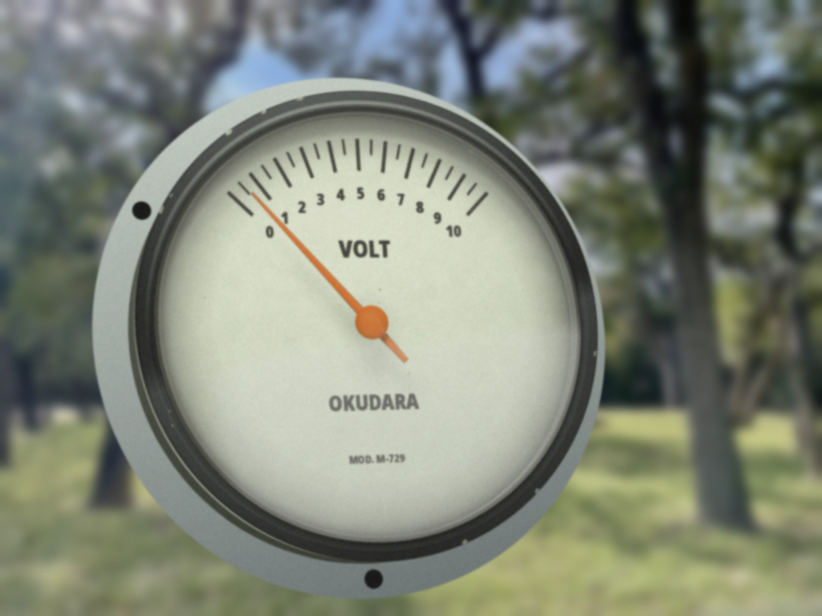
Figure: value=0.5 unit=V
